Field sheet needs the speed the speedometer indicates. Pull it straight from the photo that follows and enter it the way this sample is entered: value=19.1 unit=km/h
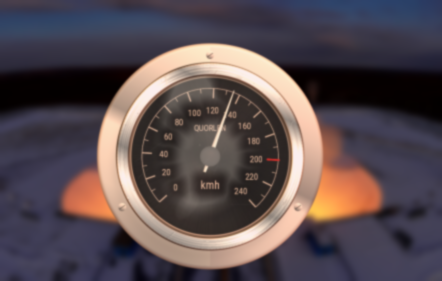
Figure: value=135 unit=km/h
